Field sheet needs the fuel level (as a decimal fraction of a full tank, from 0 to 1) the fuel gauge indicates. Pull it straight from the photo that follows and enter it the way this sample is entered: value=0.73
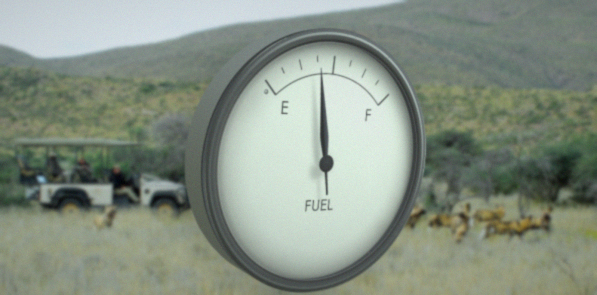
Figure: value=0.375
